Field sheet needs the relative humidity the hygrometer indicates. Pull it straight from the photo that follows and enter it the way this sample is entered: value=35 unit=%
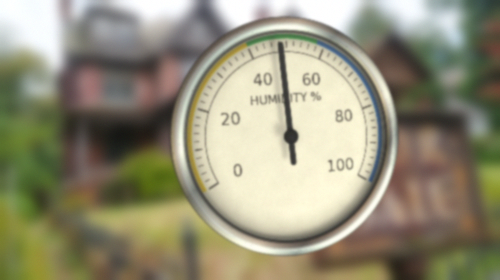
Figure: value=48 unit=%
